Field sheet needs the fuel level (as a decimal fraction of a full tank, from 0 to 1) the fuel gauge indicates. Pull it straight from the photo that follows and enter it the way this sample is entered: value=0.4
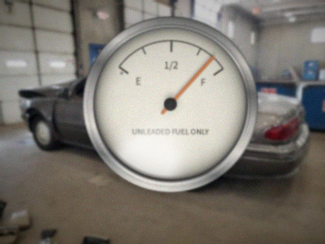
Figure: value=0.875
